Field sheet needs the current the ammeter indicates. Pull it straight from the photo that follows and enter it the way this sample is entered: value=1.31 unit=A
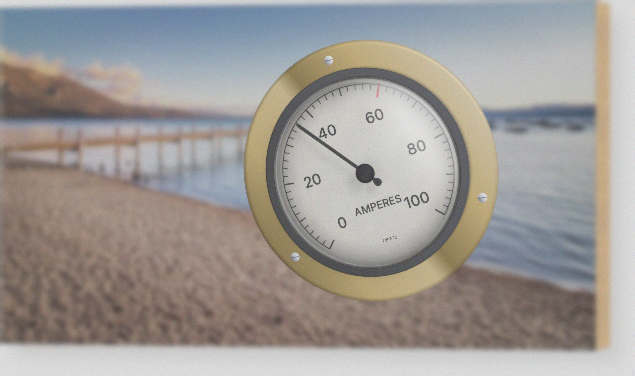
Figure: value=36 unit=A
